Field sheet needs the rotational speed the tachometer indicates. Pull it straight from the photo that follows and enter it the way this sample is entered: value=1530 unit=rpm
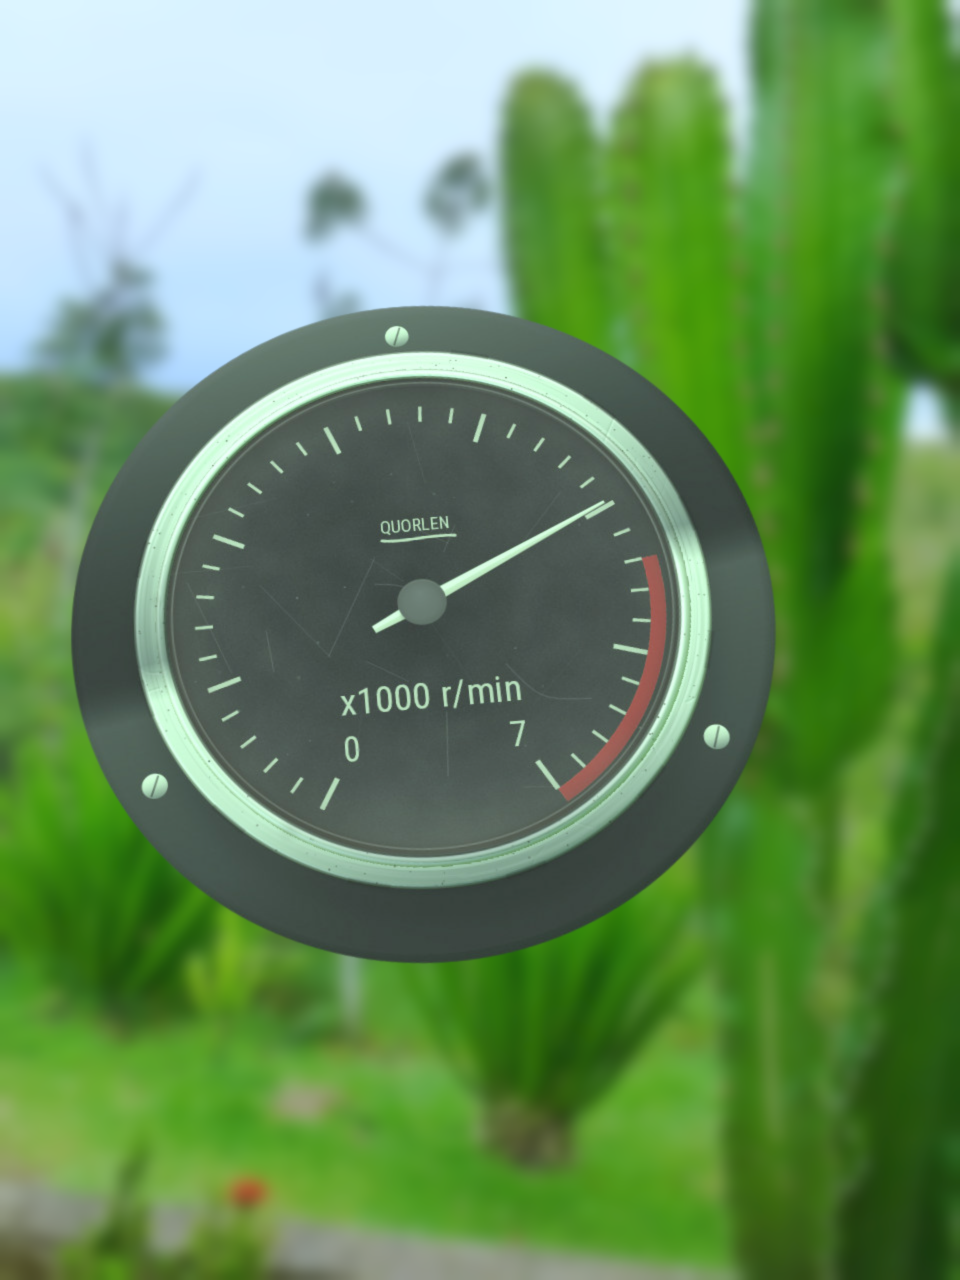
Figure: value=5000 unit=rpm
